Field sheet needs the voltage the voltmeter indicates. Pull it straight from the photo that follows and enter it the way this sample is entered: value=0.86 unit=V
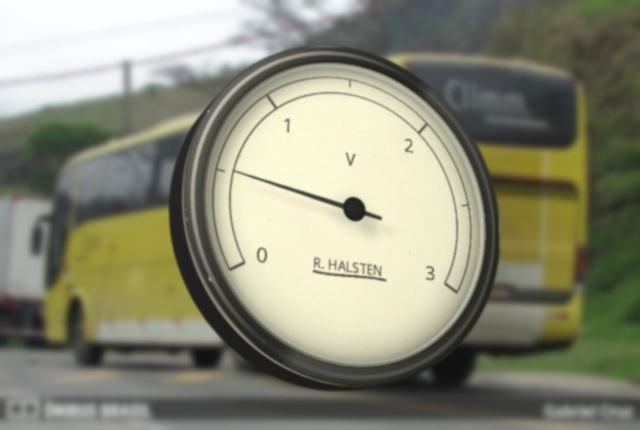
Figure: value=0.5 unit=V
